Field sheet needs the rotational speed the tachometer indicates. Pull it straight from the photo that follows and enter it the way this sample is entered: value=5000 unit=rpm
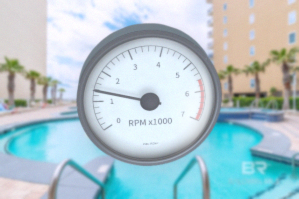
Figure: value=1400 unit=rpm
